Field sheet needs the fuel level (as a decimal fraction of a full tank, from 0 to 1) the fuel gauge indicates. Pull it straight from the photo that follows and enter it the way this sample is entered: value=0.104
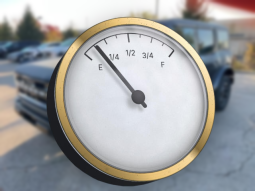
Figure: value=0.125
